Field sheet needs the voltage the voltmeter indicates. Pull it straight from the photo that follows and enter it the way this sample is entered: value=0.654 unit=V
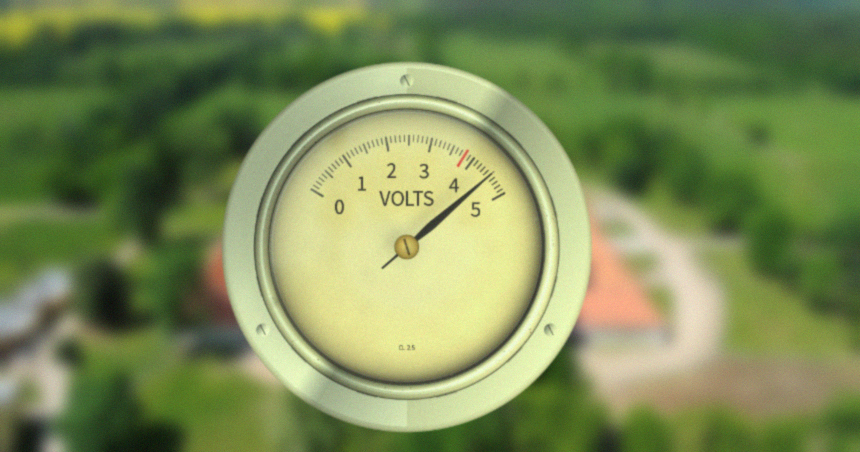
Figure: value=4.5 unit=V
